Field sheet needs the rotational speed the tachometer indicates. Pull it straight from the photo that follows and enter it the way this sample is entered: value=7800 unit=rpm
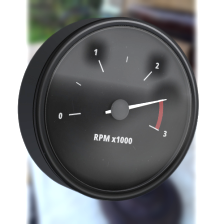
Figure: value=2500 unit=rpm
